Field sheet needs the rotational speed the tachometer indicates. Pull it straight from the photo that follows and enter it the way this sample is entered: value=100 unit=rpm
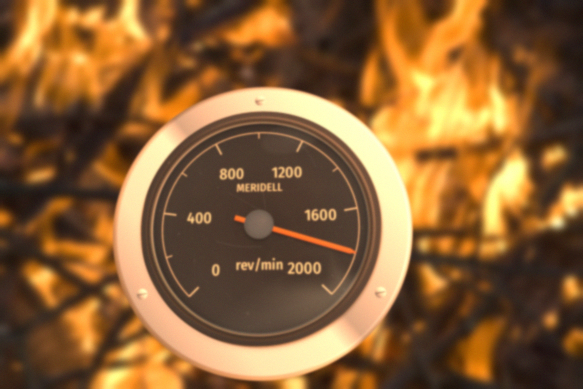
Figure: value=1800 unit=rpm
